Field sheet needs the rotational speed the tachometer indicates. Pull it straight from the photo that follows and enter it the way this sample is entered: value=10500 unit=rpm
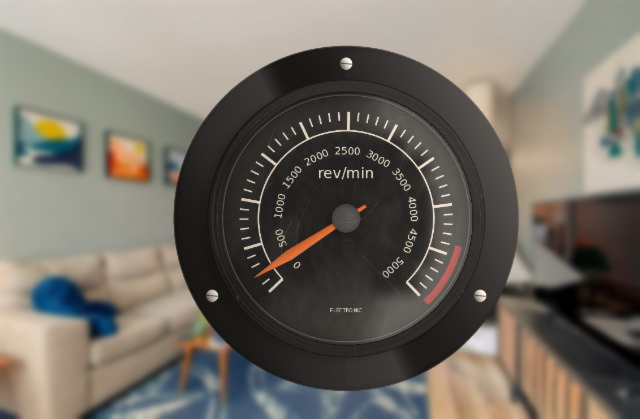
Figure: value=200 unit=rpm
